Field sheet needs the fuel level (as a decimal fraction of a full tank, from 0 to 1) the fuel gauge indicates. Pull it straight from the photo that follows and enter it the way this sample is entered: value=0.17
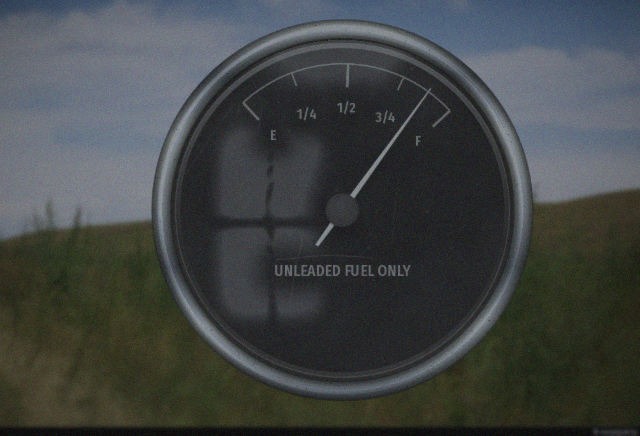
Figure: value=0.875
